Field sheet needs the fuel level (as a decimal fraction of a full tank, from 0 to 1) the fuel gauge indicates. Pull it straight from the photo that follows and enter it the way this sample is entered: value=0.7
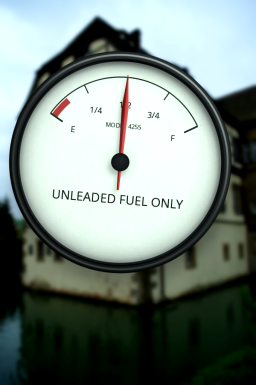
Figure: value=0.5
